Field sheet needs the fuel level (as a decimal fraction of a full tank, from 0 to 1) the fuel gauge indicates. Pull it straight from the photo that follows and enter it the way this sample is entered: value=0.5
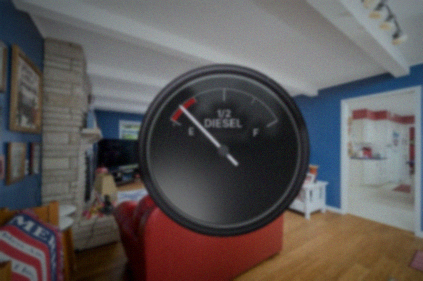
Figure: value=0.125
